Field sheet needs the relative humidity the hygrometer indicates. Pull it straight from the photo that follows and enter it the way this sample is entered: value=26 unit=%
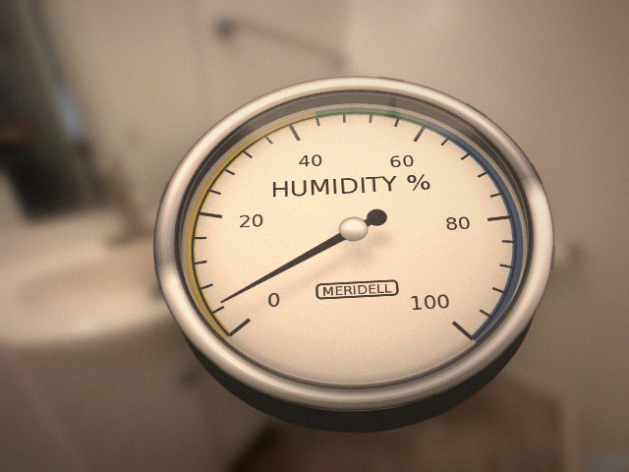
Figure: value=4 unit=%
